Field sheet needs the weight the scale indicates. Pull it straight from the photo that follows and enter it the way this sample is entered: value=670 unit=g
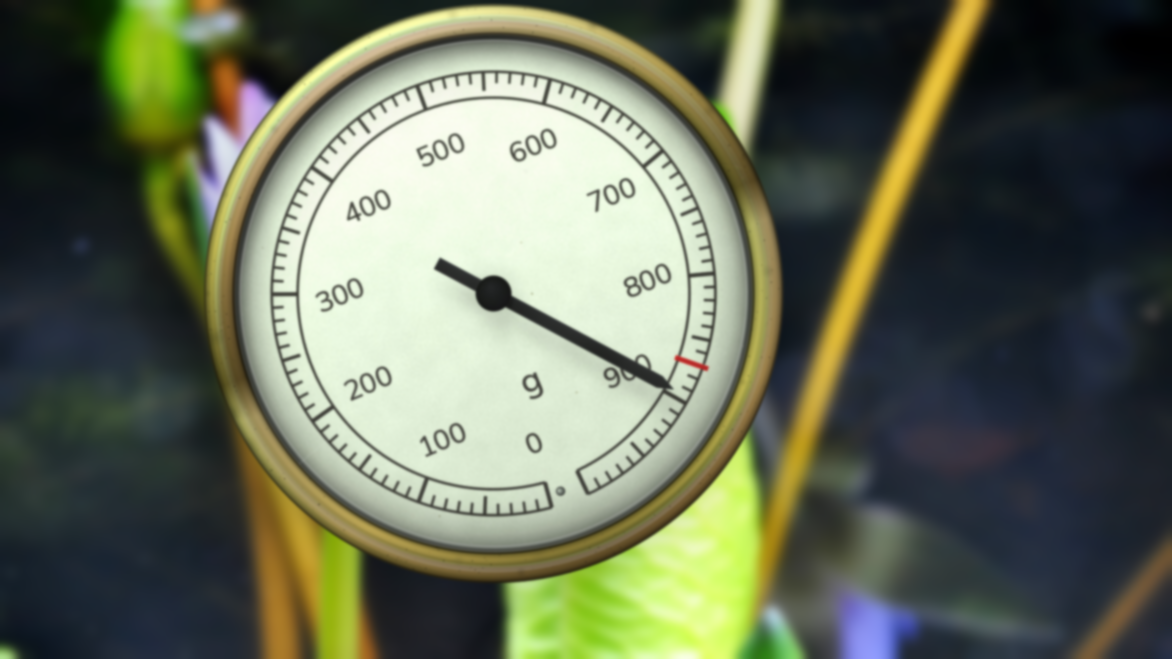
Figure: value=895 unit=g
